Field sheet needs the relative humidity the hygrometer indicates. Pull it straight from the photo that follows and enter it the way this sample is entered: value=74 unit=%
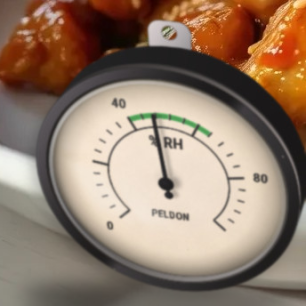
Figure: value=48 unit=%
